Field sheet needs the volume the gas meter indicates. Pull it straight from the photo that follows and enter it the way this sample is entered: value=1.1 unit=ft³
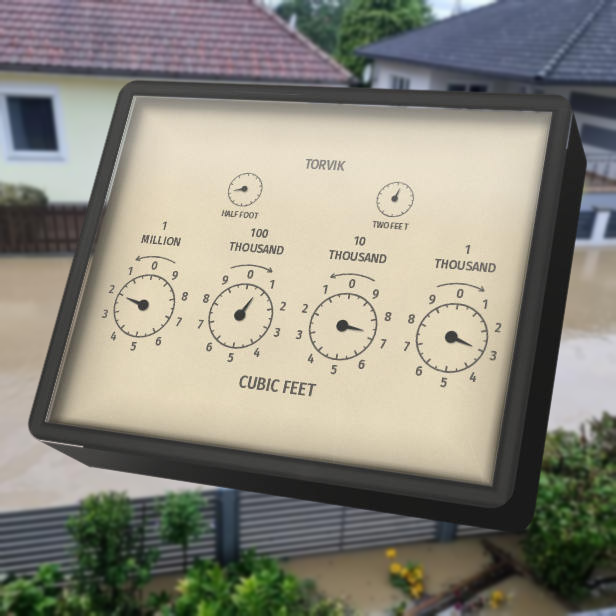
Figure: value=207300 unit=ft³
